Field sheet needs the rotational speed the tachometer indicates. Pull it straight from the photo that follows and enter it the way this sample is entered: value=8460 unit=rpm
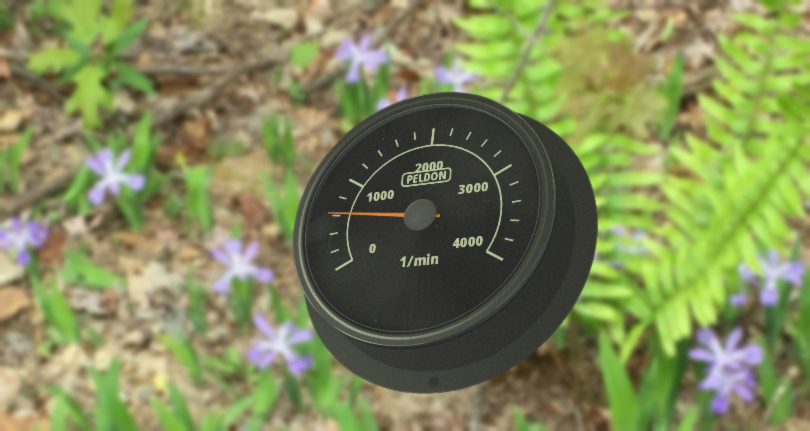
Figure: value=600 unit=rpm
